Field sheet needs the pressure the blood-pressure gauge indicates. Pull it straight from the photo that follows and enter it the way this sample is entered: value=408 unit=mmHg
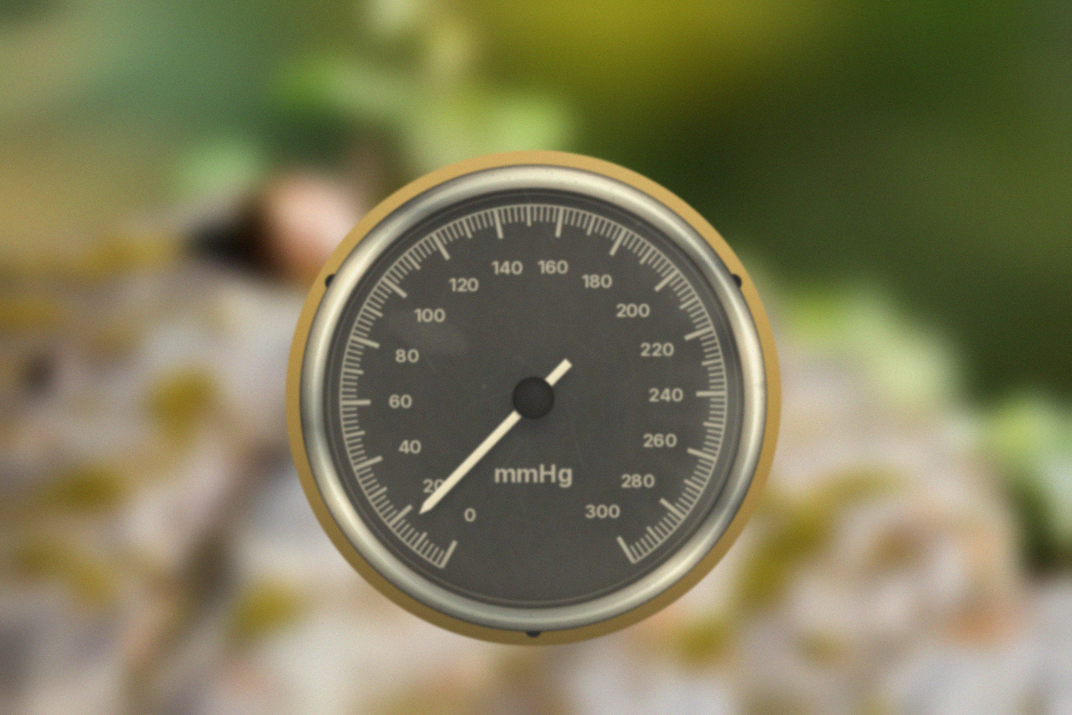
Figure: value=16 unit=mmHg
